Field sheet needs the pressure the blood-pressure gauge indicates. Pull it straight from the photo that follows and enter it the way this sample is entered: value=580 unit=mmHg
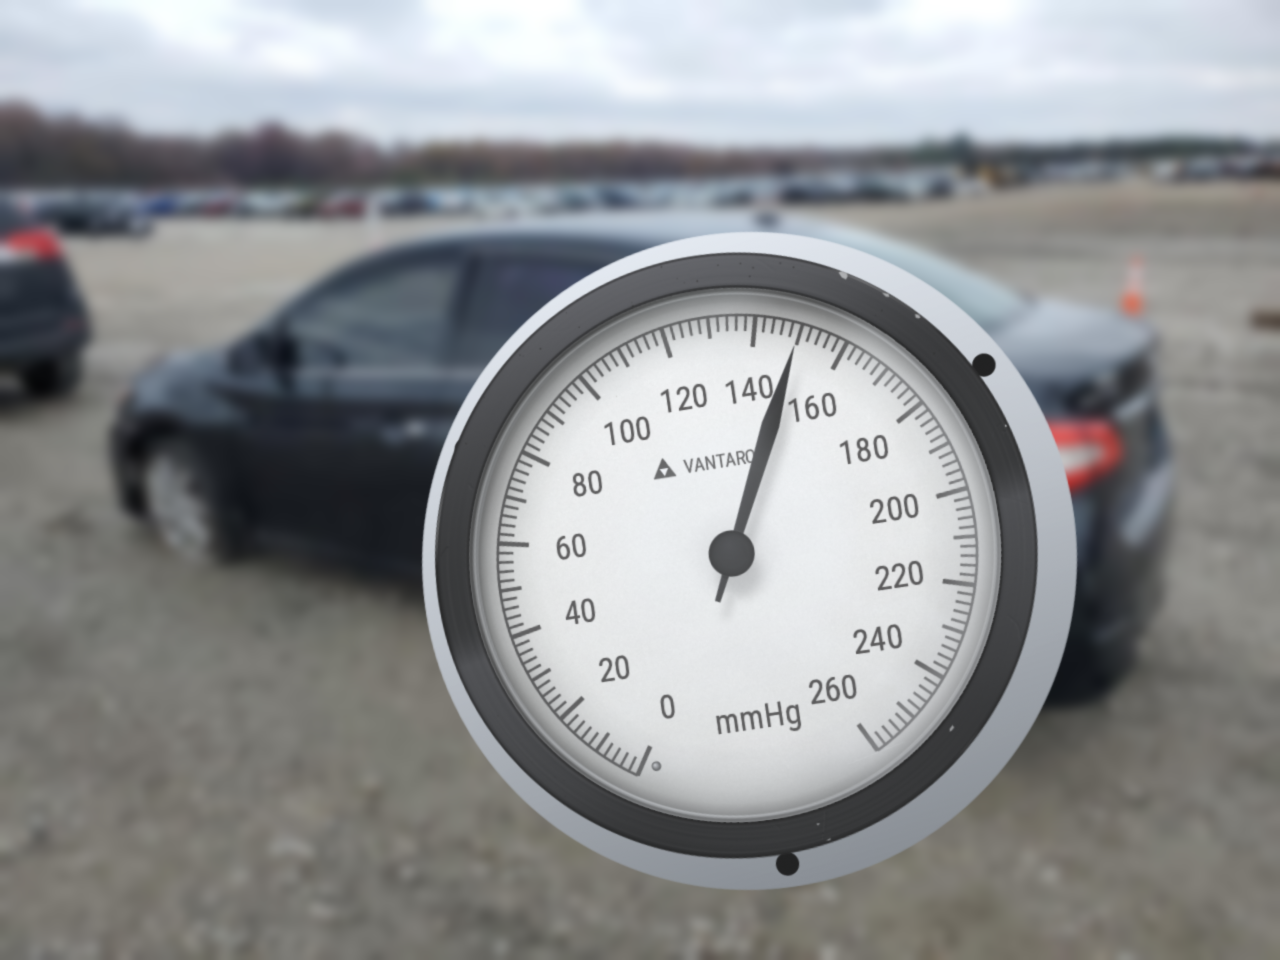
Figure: value=150 unit=mmHg
